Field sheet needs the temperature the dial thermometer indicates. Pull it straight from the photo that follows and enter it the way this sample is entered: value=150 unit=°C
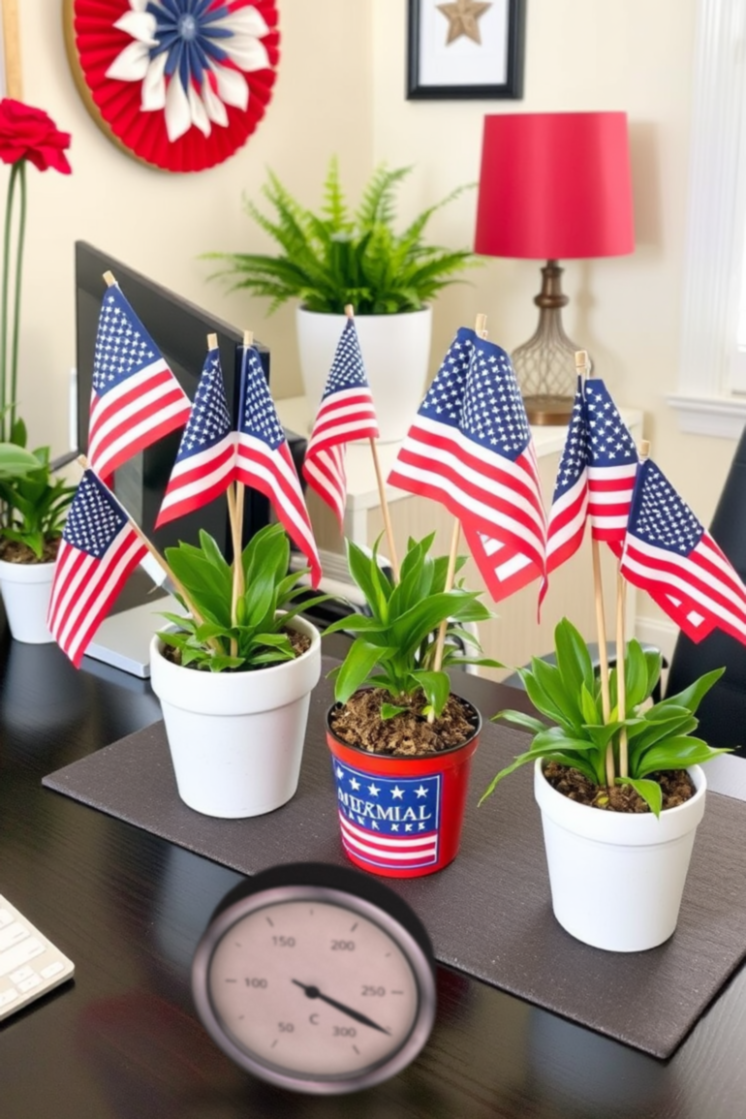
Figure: value=275 unit=°C
